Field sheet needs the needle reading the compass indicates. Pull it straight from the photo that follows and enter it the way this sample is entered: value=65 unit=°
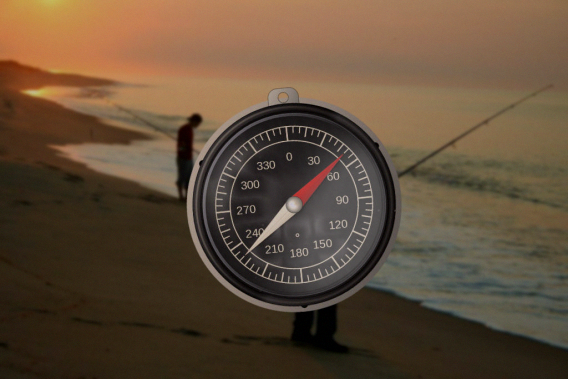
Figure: value=50 unit=°
